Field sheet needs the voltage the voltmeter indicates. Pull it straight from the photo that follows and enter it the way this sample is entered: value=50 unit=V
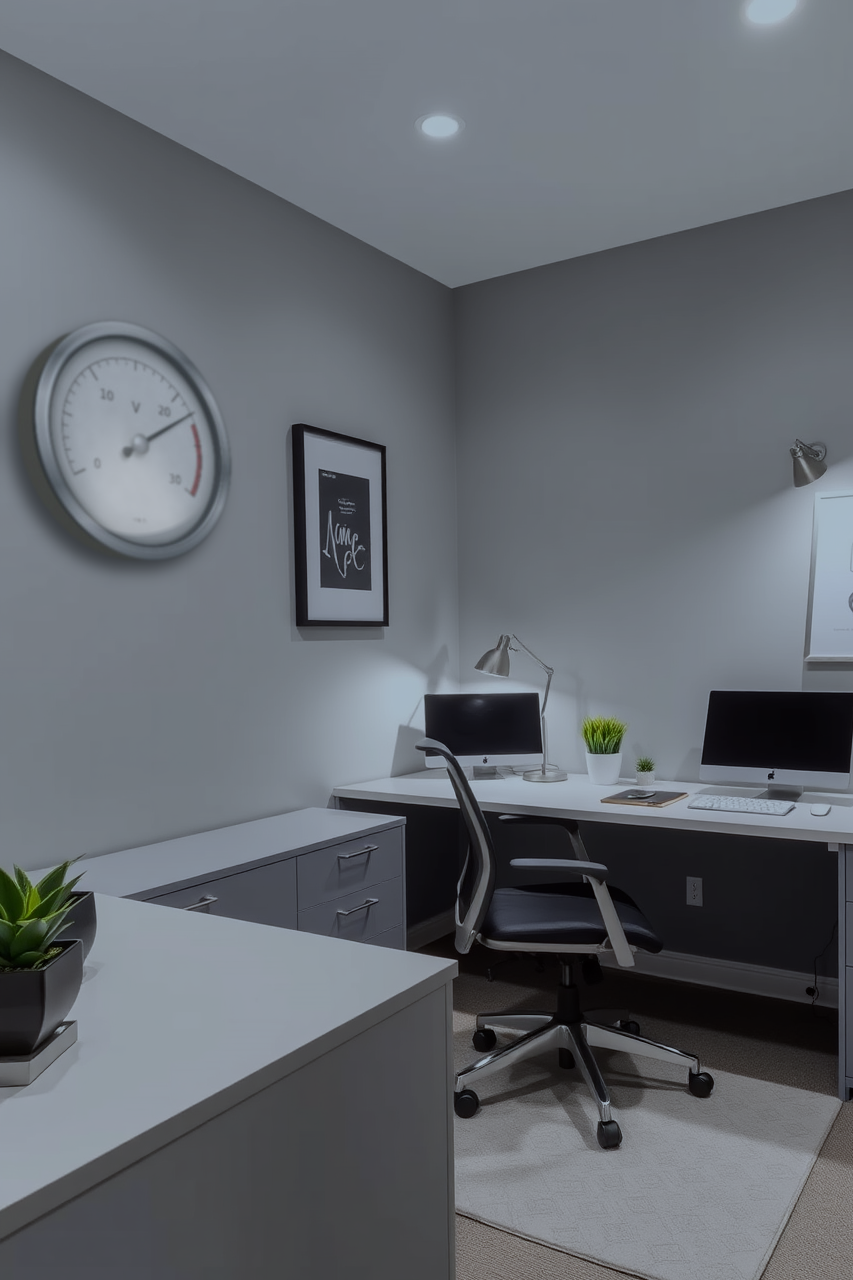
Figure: value=22 unit=V
